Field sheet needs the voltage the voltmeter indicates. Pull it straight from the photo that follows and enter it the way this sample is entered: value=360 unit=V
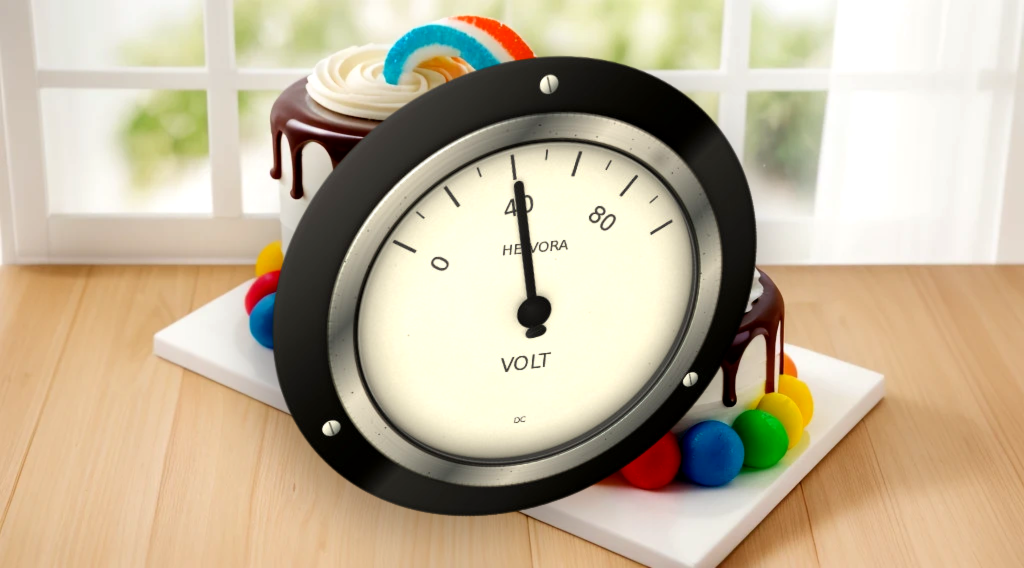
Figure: value=40 unit=V
